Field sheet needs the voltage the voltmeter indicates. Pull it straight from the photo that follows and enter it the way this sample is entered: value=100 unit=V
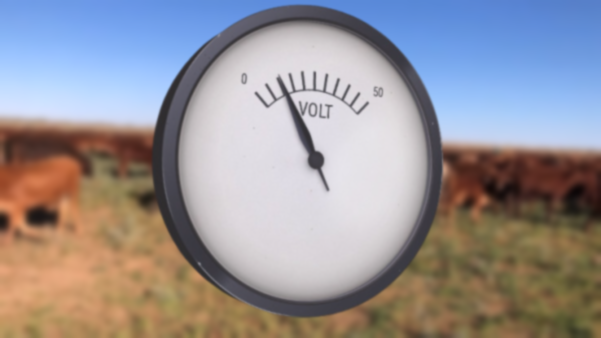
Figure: value=10 unit=V
